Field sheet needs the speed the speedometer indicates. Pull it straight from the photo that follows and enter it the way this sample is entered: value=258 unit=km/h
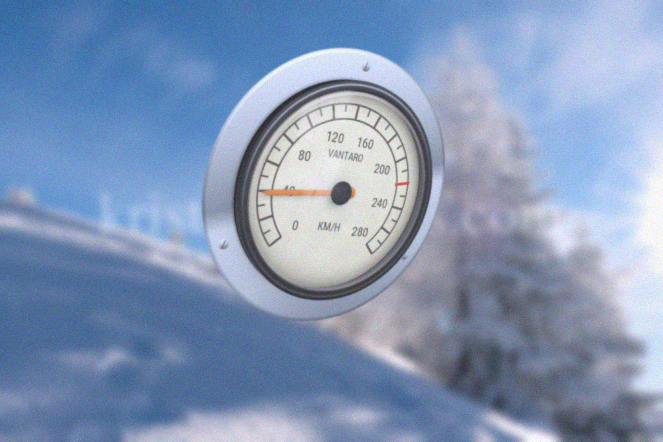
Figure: value=40 unit=km/h
